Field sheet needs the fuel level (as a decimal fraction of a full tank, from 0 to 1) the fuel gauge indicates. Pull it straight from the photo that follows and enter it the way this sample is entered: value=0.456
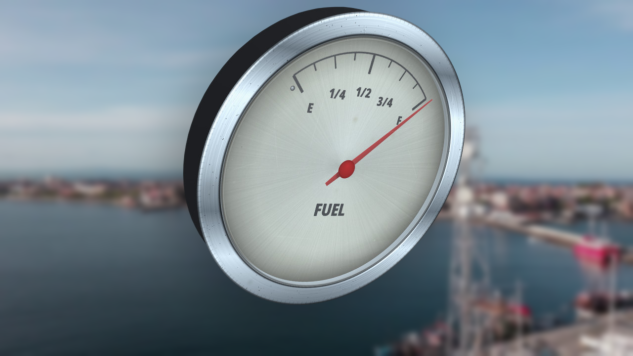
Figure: value=1
